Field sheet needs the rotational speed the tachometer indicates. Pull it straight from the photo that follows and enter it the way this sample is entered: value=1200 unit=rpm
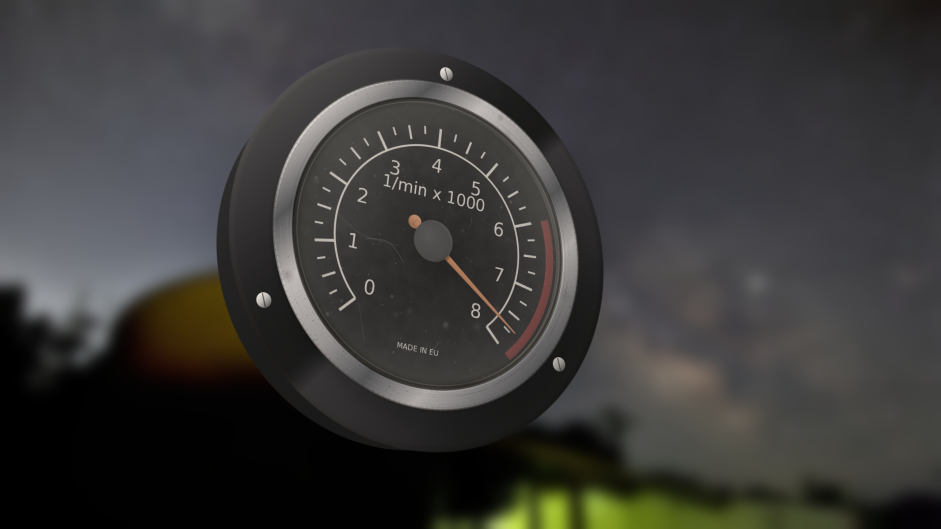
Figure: value=7750 unit=rpm
